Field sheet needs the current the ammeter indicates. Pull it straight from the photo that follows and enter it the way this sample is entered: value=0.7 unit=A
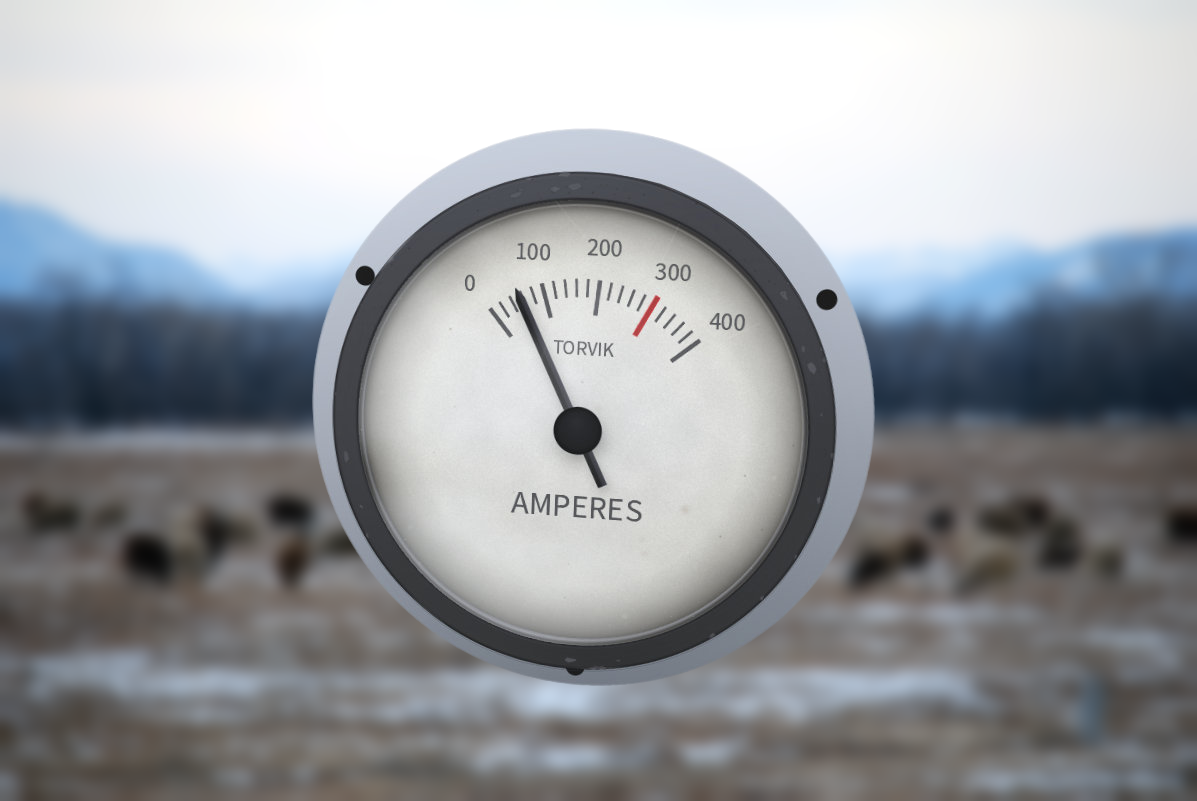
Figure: value=60 unit=A
